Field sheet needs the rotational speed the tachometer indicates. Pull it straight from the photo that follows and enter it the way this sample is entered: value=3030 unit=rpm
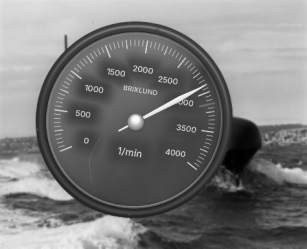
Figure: value=2900 unit=rpm
